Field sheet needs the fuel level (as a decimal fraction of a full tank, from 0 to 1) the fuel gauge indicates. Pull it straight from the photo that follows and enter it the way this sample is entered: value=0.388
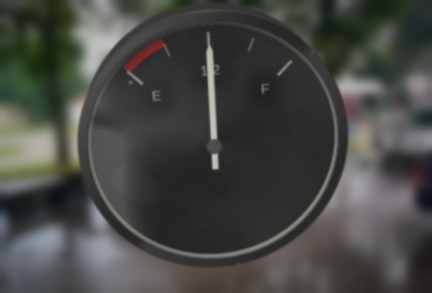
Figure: value=0.5
